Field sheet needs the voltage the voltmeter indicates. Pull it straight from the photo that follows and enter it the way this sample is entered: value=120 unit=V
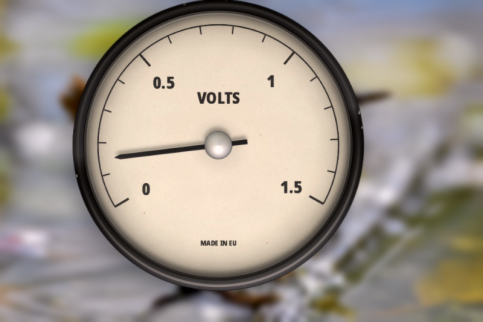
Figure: value=0.15 unit=V
